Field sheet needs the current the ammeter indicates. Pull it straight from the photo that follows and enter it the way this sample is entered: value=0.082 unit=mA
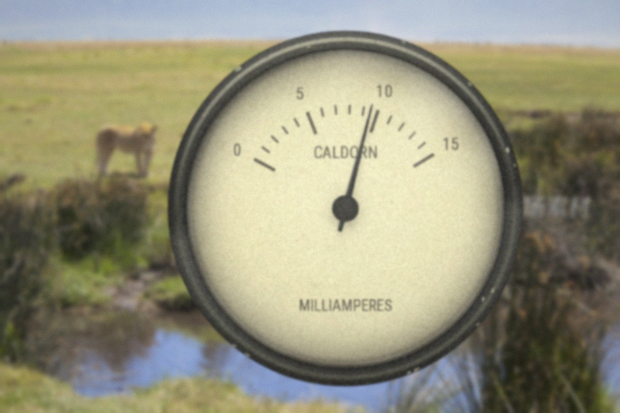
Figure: value=9.5 unit=mA
